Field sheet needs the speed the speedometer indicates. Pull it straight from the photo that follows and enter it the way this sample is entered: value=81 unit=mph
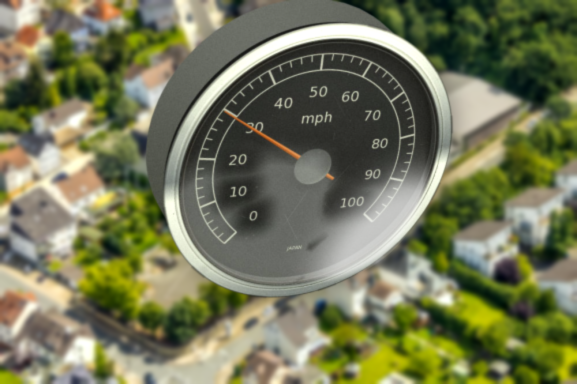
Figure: value=30 unit=mph
